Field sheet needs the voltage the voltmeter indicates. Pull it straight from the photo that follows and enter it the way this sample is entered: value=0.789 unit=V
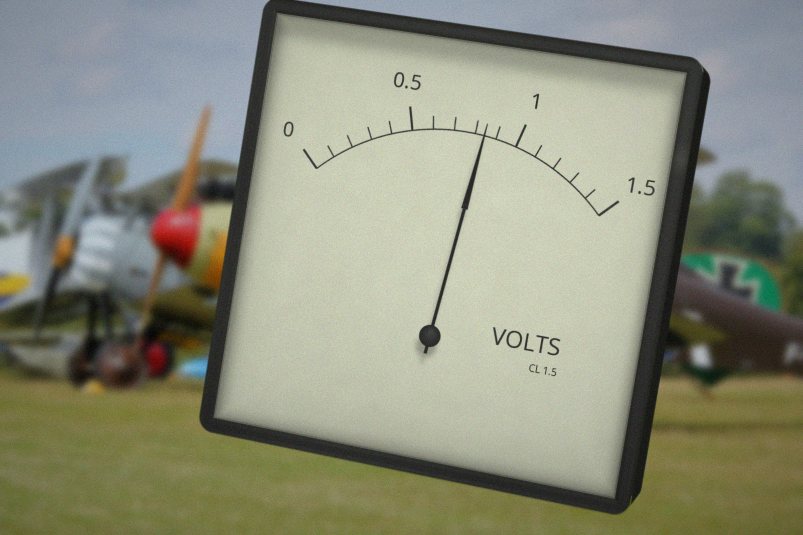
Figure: value=0.85 unit=V
